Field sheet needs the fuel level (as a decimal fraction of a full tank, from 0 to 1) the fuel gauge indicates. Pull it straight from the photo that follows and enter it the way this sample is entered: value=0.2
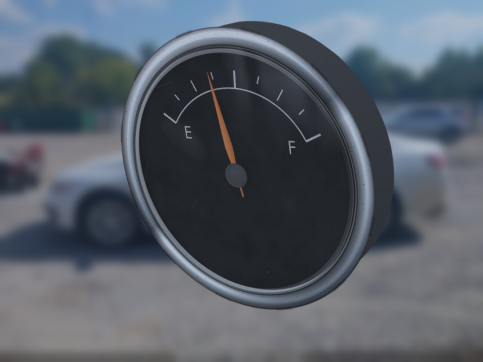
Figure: value=0.375
